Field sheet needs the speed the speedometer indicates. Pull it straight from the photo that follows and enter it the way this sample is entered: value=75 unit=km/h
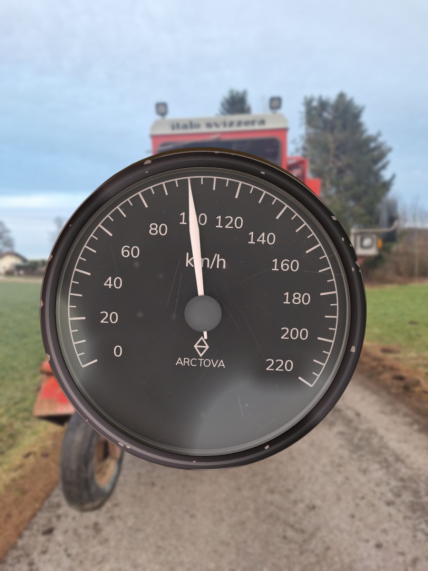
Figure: value=100 unit=km/h
